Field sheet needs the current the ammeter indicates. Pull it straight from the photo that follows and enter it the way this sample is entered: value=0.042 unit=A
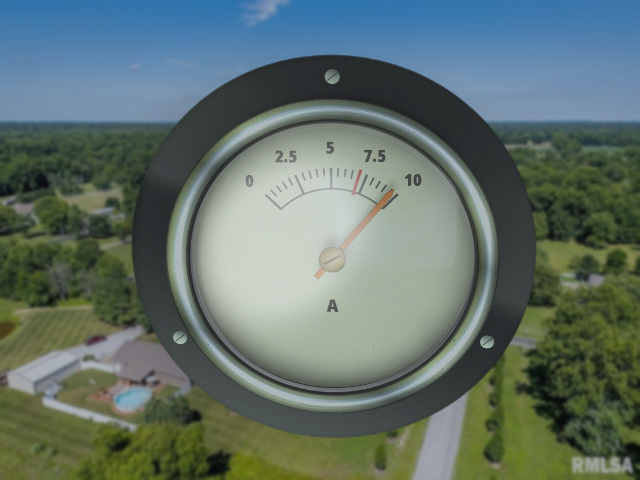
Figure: value=9.5 unit=A
